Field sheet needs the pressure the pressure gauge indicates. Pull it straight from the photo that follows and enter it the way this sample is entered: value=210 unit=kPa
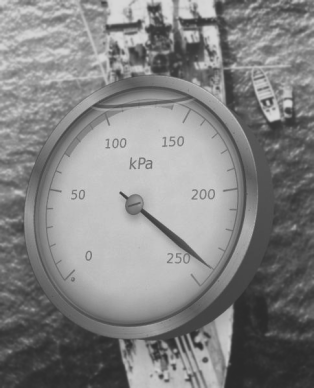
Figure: value=240 unit=kPa
